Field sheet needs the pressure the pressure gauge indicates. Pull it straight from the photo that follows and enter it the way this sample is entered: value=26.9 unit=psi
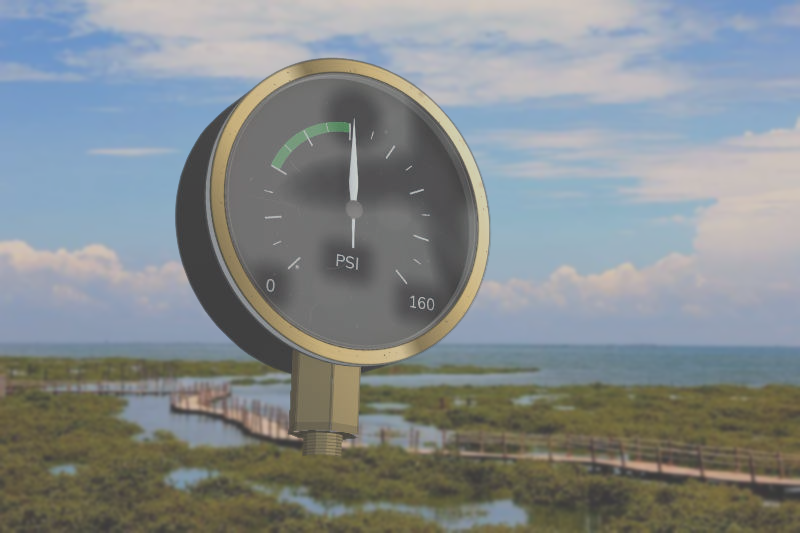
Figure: value=80 unit=psi
